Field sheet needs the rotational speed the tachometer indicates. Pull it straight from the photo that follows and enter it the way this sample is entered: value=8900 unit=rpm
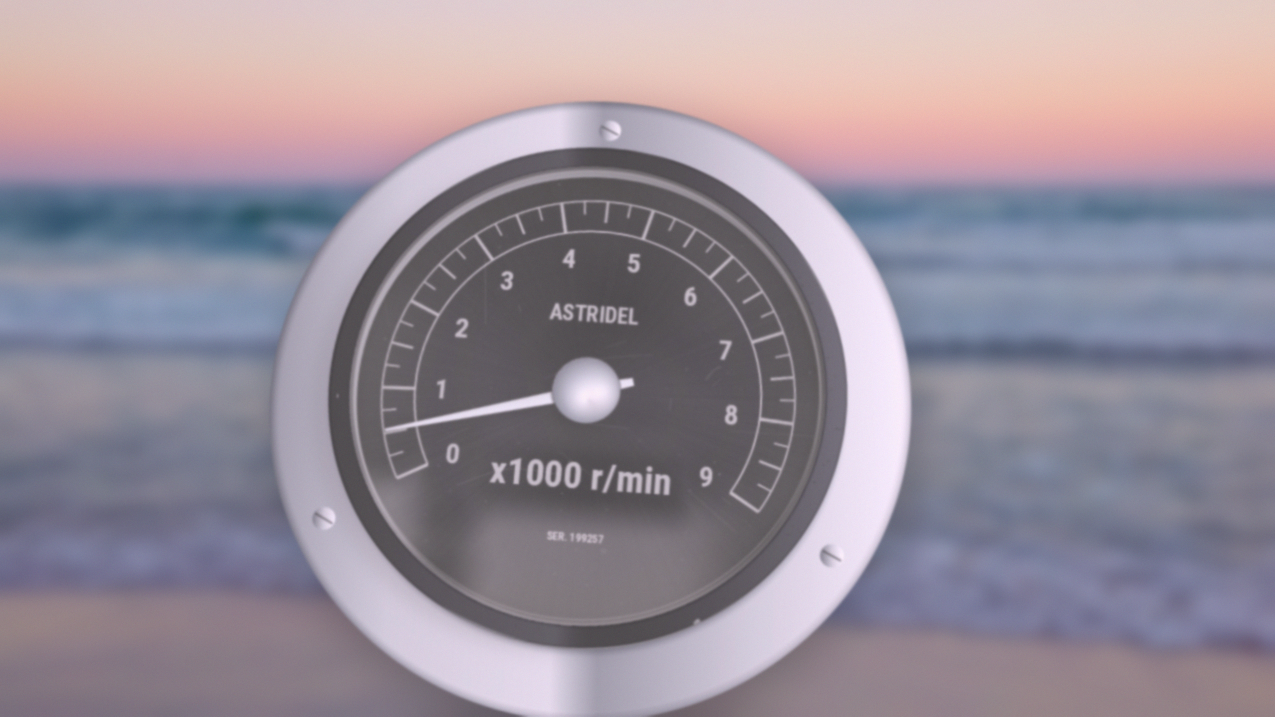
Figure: value=500 unit=rpm
